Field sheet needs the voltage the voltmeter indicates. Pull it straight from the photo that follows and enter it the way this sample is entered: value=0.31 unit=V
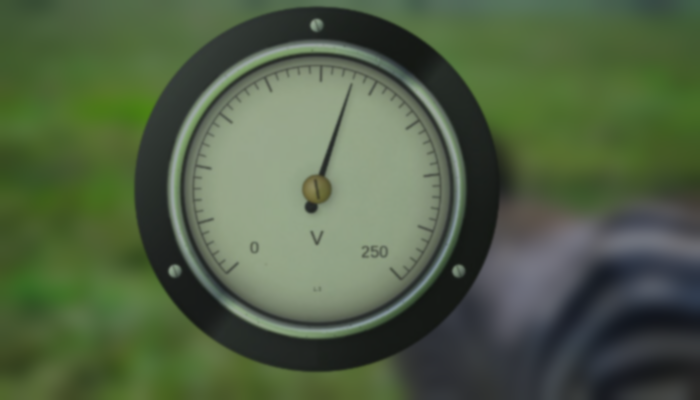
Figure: value=140 unit=V
